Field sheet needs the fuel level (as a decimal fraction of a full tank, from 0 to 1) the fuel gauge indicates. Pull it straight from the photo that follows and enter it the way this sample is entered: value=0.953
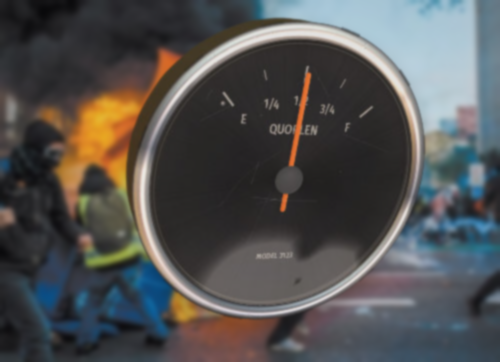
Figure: value=0.5
